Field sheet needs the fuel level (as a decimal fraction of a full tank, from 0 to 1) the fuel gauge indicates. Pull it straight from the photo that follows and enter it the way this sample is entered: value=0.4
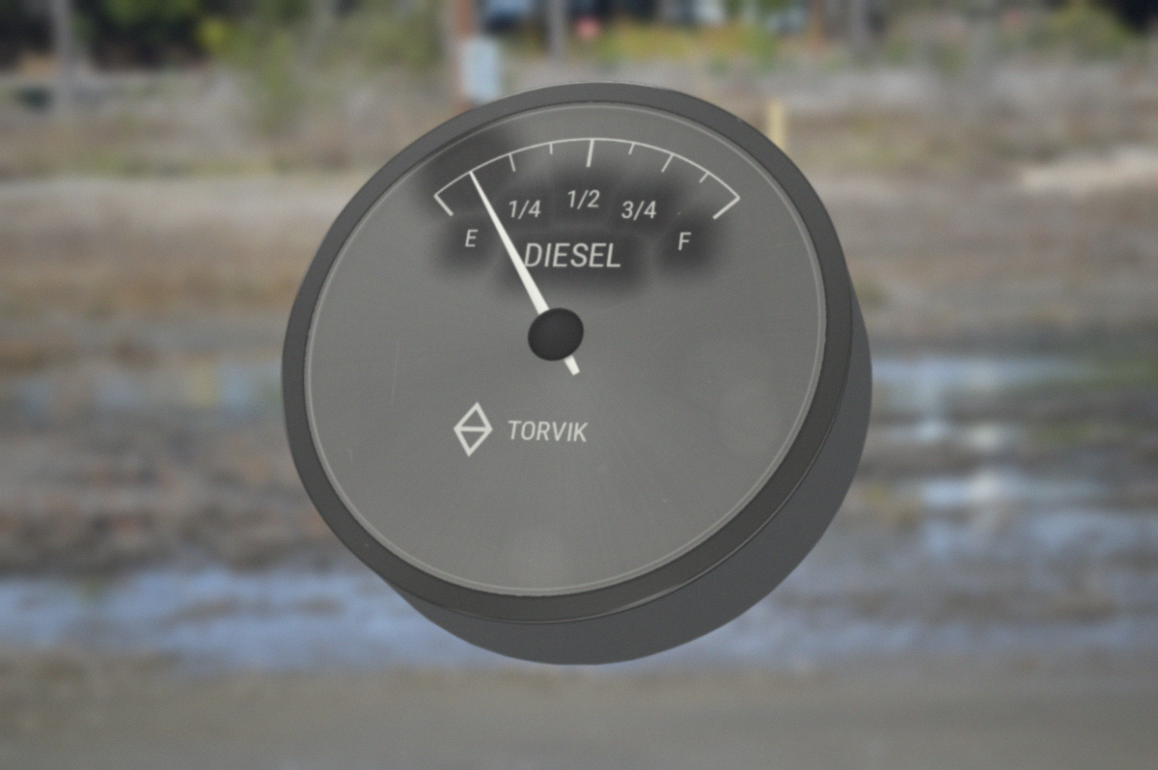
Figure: value=0.125
